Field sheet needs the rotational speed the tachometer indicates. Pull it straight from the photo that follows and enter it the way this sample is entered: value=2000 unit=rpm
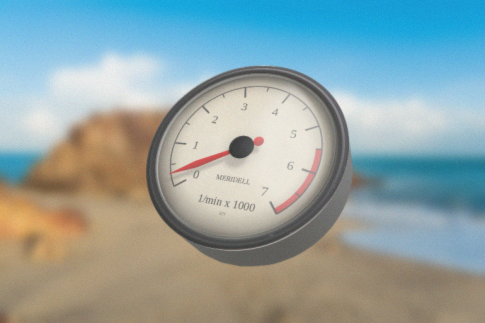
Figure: value=250 unit=rpm
